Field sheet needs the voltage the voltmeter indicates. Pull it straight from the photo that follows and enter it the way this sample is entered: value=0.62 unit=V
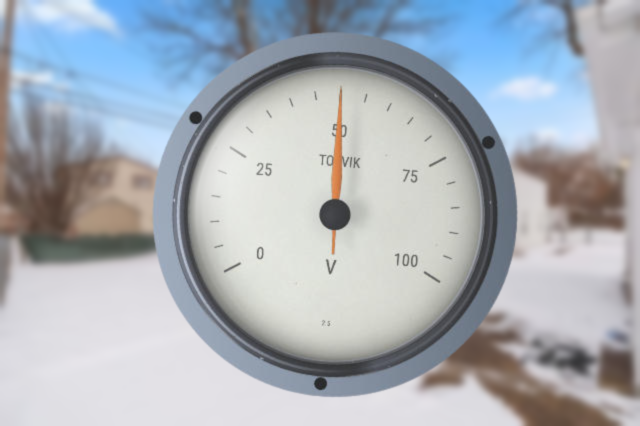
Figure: value=50 unit=V
